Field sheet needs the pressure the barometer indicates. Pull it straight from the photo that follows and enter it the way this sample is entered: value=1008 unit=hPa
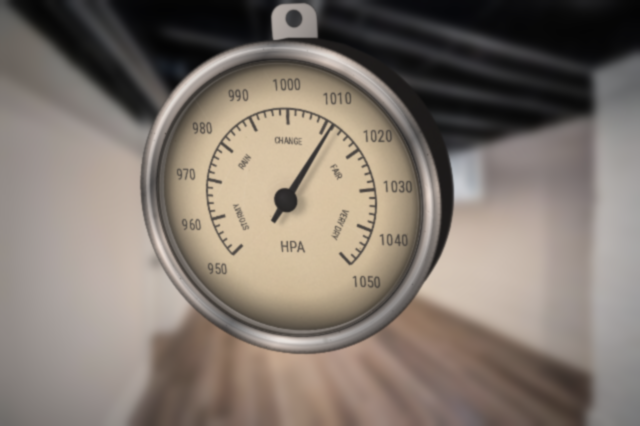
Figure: value=1012 unit=hPa
